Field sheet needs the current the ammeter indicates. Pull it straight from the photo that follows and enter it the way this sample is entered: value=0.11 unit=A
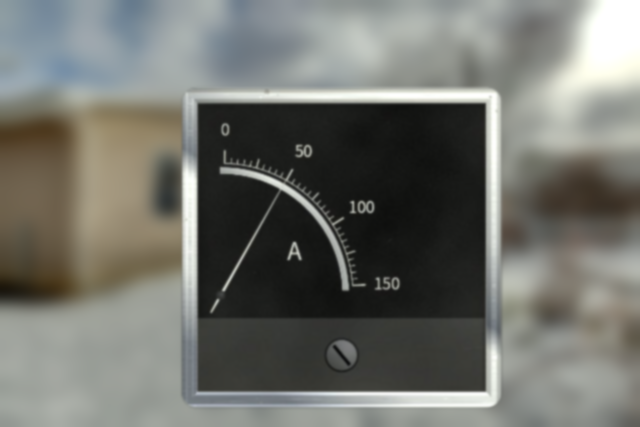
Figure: value=50 unit=A
